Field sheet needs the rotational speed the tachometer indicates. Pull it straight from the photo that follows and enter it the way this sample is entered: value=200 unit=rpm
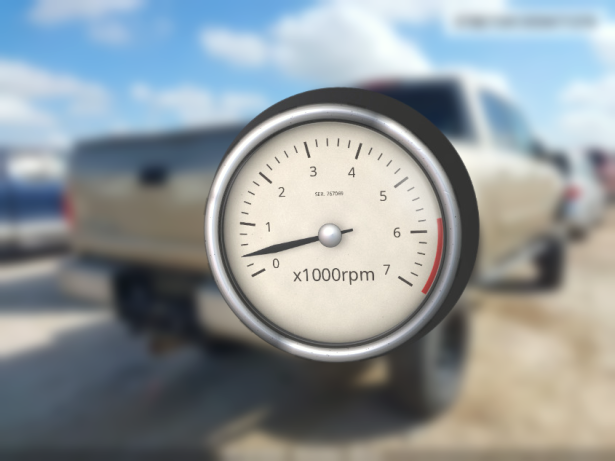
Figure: value=400 unit=rpm
